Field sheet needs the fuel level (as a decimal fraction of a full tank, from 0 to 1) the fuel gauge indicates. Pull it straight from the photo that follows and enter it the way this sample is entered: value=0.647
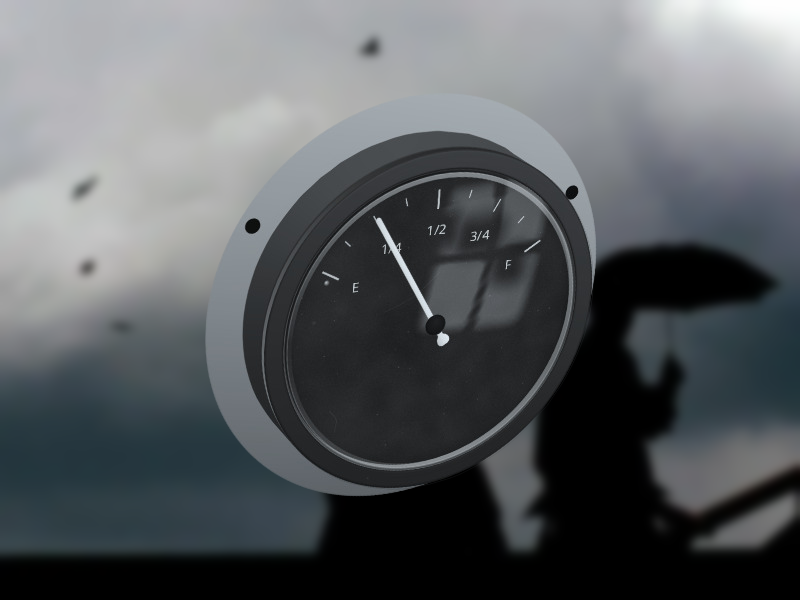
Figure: value=0.25
